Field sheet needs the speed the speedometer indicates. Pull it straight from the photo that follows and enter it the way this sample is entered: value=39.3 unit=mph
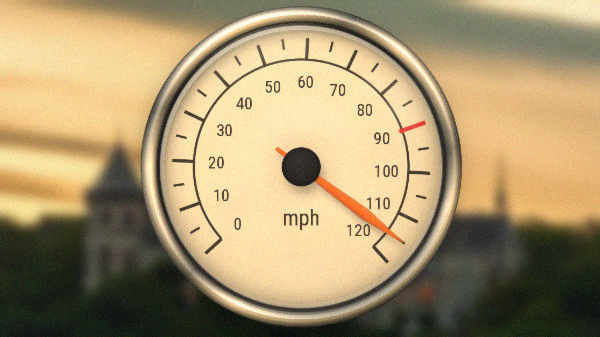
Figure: value=115 unit=mph
